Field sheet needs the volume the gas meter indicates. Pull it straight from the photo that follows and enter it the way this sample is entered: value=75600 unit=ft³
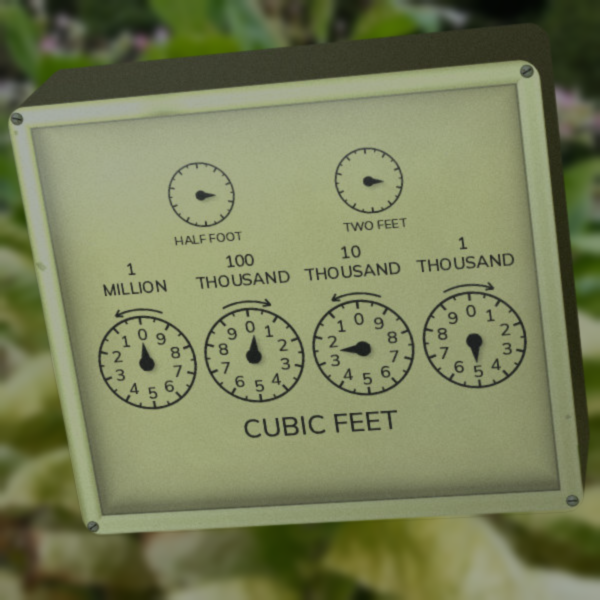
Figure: value=2500 unit=ft³
